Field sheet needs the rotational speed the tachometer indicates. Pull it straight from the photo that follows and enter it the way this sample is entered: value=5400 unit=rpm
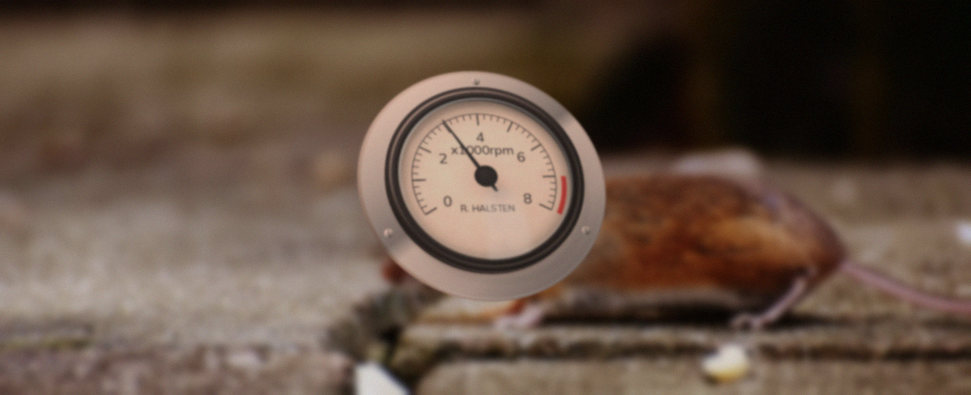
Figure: value=3000 unit=rpm
